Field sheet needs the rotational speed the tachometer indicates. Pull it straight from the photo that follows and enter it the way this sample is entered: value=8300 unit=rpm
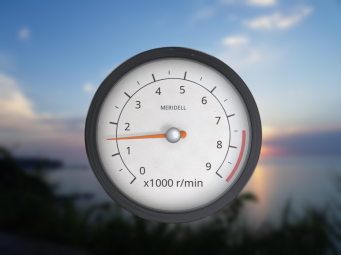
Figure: value=1500 unit=rpm
